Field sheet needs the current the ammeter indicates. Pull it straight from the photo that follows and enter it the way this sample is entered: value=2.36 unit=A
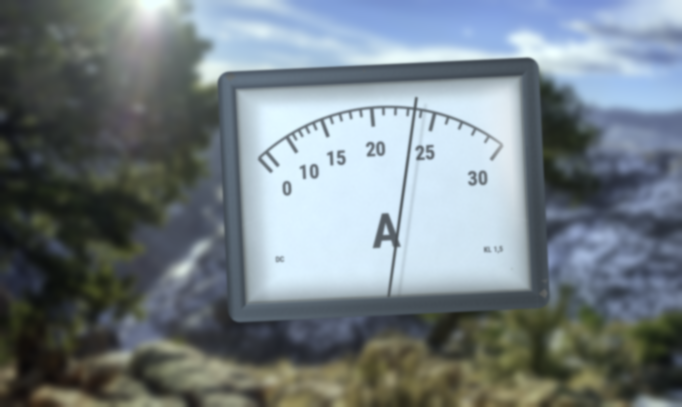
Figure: value=23.5 unit=A
